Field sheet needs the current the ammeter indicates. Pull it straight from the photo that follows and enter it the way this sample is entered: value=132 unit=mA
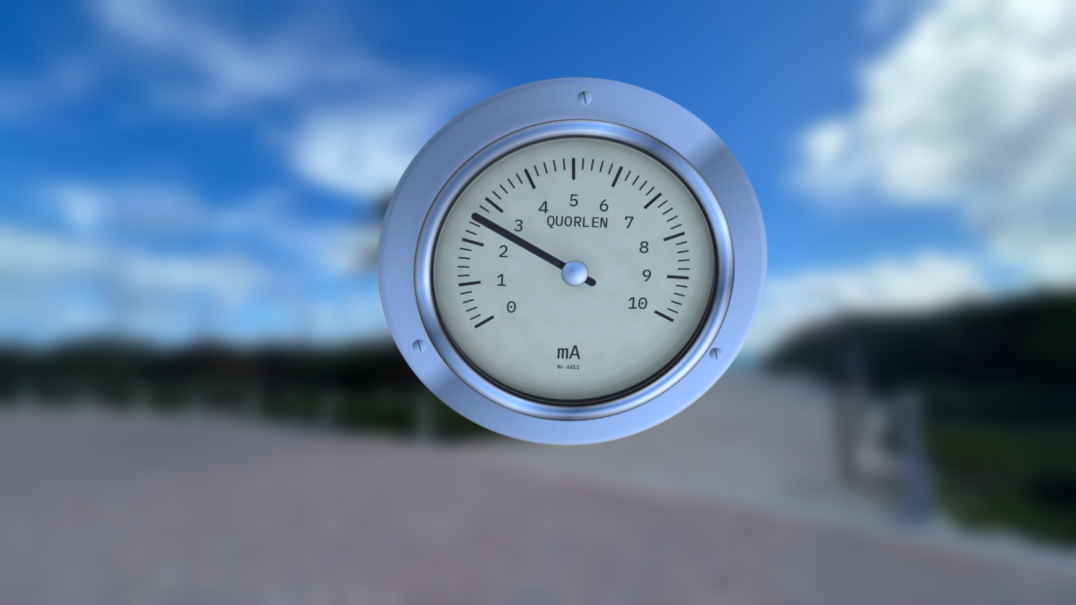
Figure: value=2.6 unit=mA
